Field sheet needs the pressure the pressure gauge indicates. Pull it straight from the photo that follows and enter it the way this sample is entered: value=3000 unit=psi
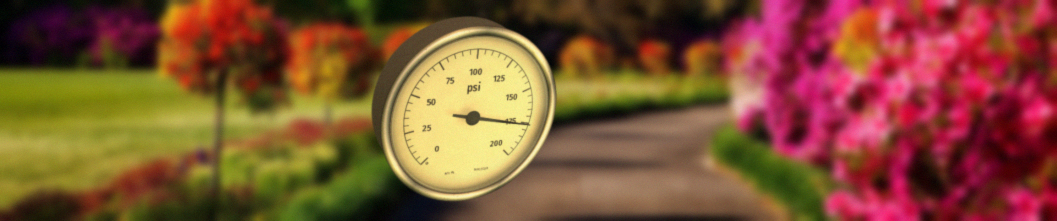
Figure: value=175 unit=psi
